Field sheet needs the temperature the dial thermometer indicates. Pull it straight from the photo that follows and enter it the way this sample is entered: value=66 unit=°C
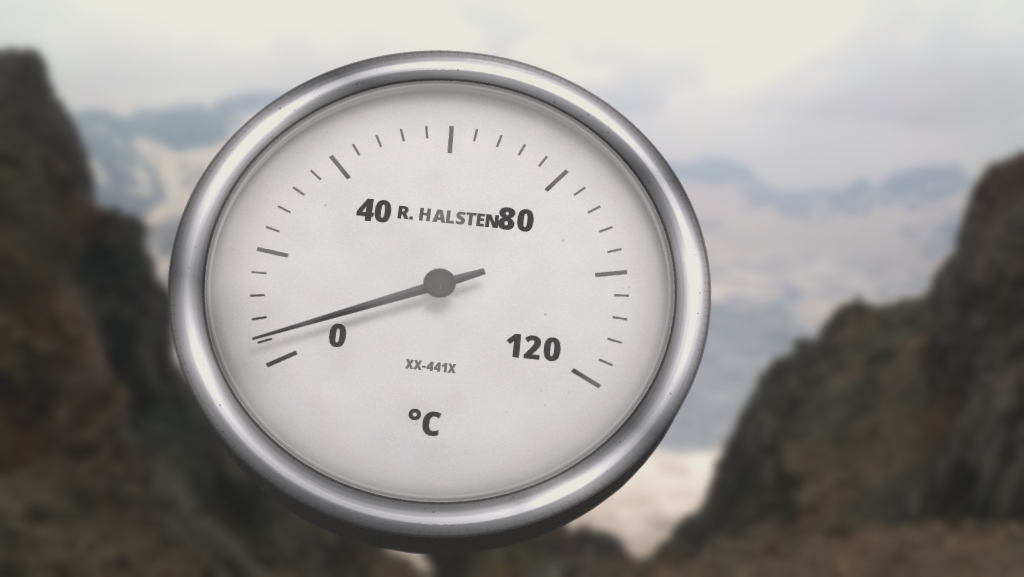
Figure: value=4 unit=°C
